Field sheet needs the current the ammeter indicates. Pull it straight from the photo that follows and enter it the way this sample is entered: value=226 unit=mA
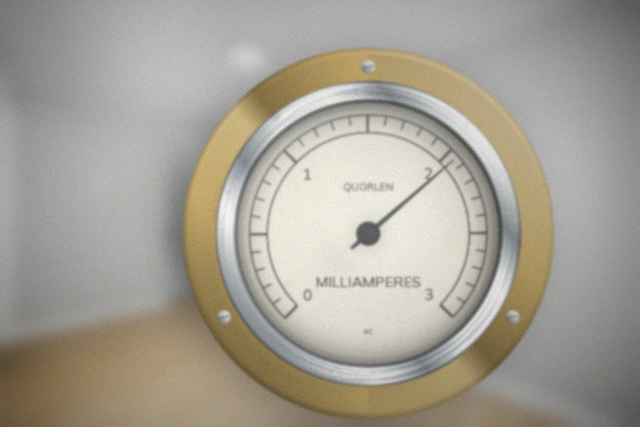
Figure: value=2.05 unit=mA
